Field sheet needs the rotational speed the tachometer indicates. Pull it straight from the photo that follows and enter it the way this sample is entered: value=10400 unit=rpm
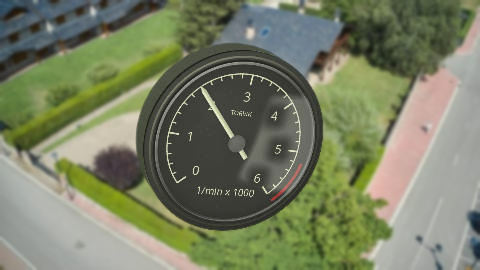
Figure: value=2000 unit=rpm
